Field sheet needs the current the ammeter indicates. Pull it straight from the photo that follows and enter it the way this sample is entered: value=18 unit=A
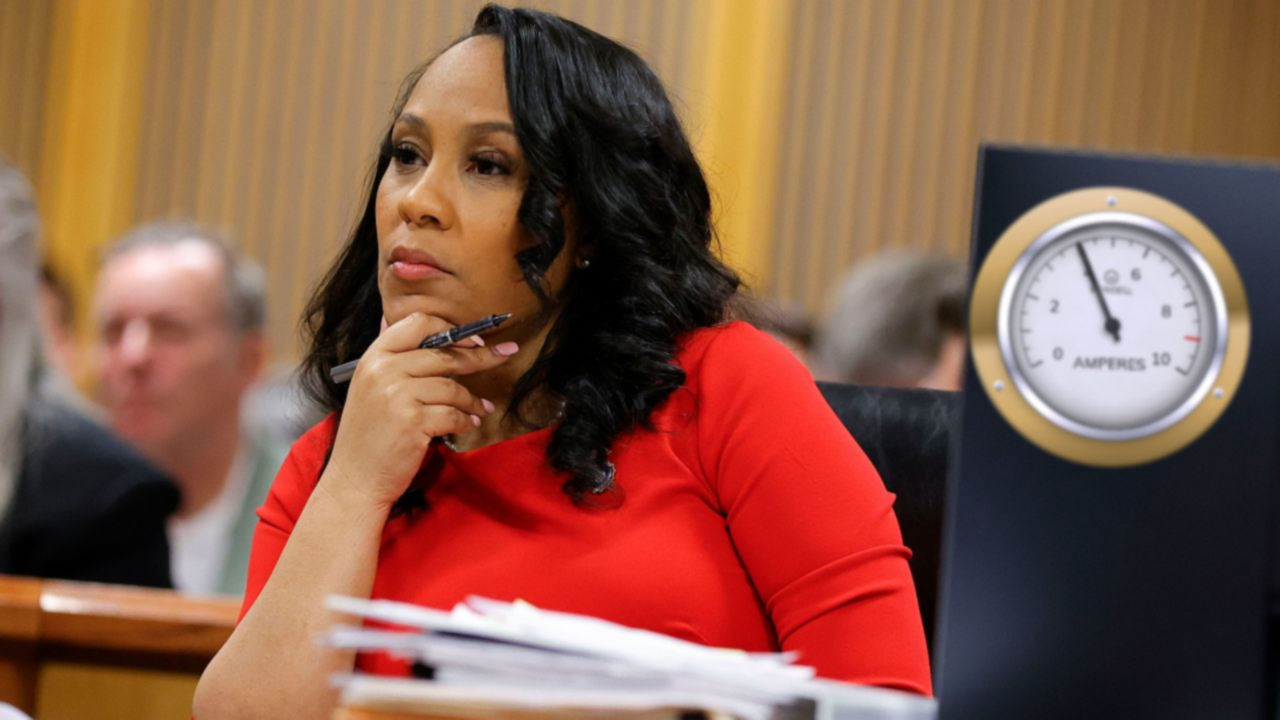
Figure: value=4 unit=A
